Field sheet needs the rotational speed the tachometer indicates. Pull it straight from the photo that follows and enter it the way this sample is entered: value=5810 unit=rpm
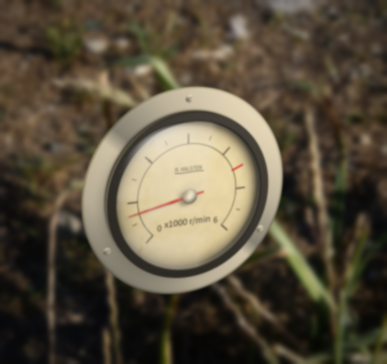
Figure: value=750 unit=rpm
